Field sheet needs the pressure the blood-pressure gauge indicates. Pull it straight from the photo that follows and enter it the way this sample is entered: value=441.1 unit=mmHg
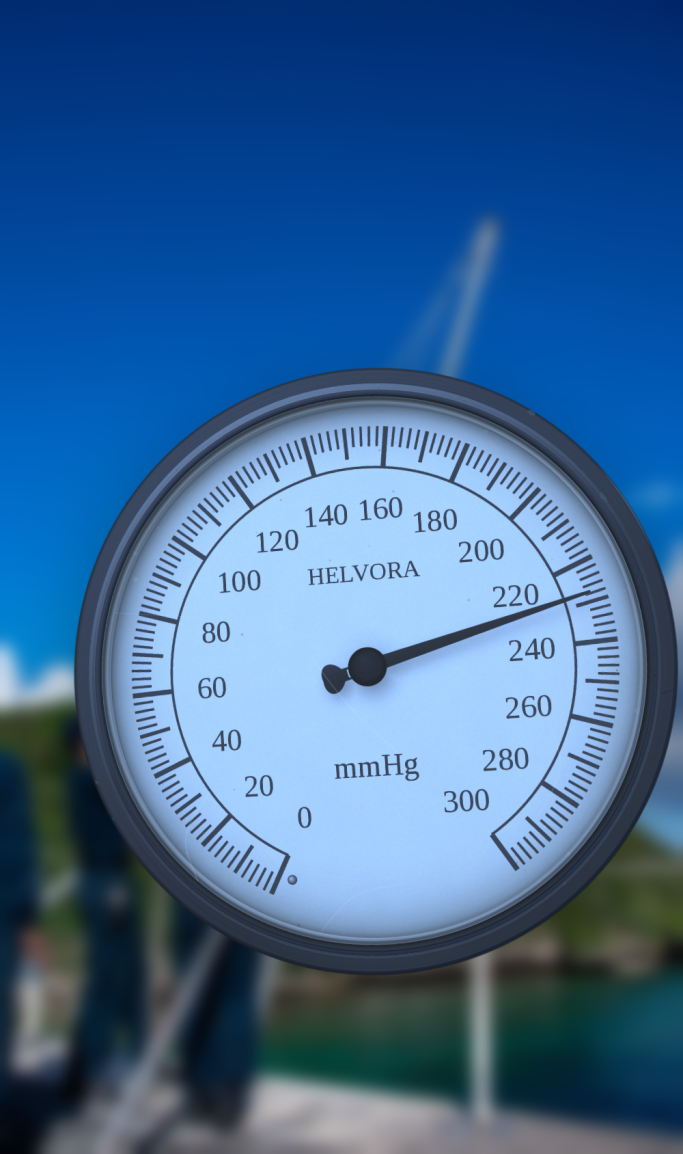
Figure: value=228 unit=mmHg
